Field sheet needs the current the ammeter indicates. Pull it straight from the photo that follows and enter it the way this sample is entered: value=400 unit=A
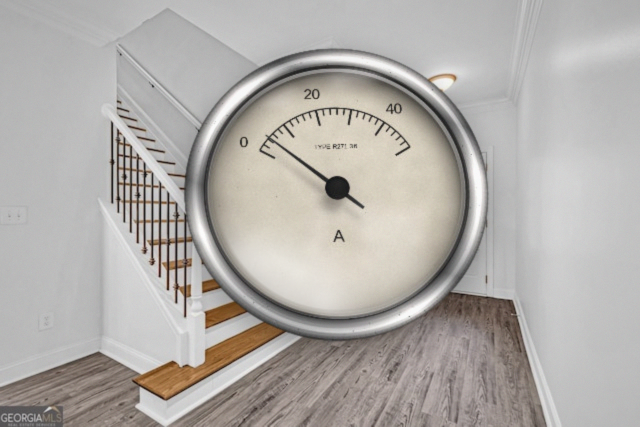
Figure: value=4 unit=A
